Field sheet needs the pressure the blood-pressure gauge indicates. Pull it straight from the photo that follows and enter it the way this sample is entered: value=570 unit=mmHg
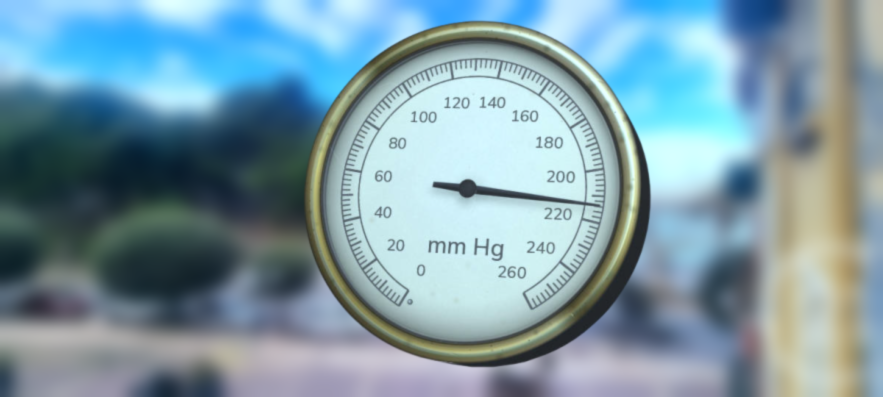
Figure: value=214 unit=mmHg
